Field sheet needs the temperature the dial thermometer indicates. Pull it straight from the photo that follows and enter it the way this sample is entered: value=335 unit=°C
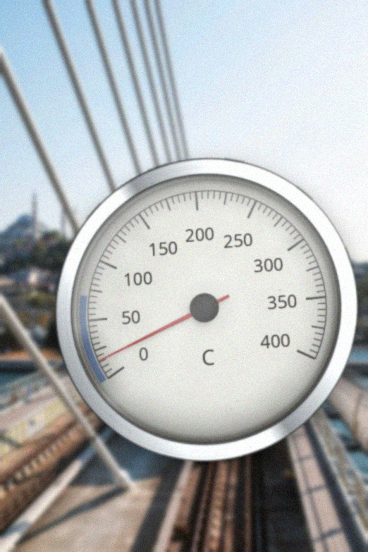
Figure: value=15 unit=°C
